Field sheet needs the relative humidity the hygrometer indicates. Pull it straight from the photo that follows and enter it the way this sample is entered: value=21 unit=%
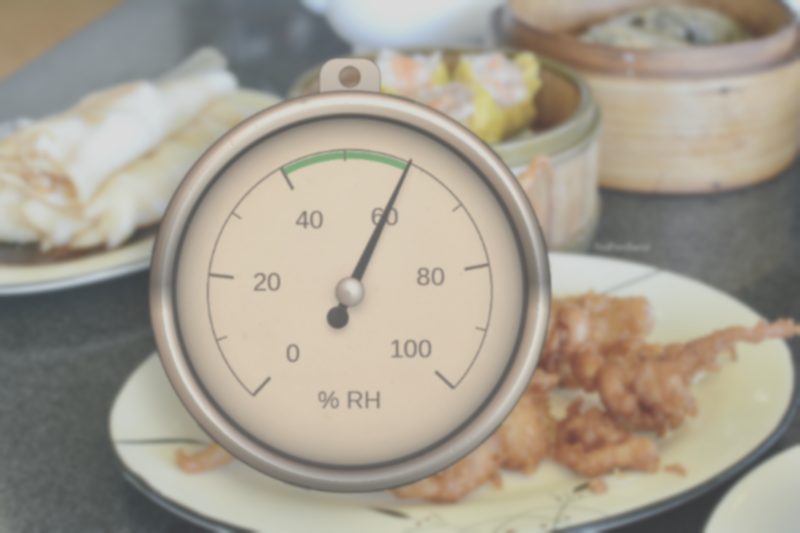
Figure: value=60 unit=%
